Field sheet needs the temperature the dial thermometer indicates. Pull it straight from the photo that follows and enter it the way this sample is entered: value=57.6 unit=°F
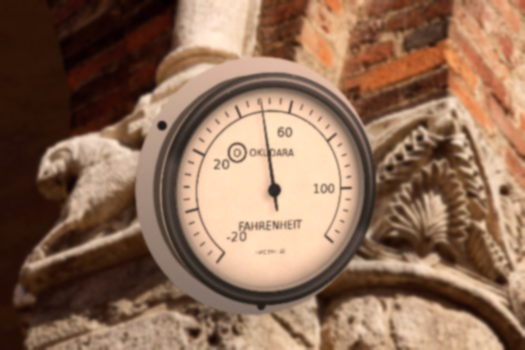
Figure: value=48 unit=°F
